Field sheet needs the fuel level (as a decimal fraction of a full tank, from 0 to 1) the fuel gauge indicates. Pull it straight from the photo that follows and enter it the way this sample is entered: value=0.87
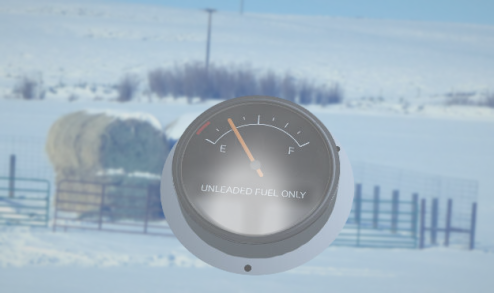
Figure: value=0.25
